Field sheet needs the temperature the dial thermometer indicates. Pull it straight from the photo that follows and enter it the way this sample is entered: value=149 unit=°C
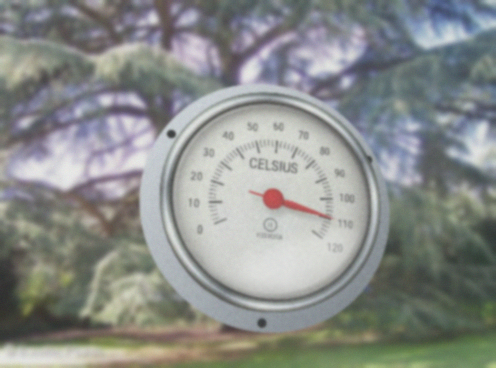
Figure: value=110 unit=°C
